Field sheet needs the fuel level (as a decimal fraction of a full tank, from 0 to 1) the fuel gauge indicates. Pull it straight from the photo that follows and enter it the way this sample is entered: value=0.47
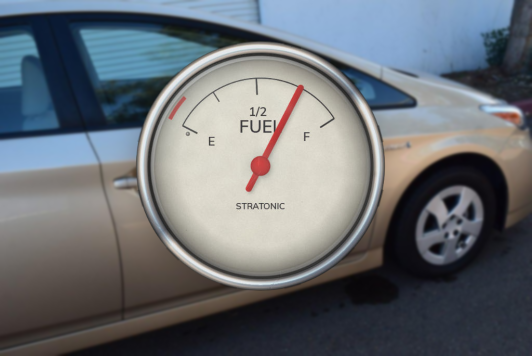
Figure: value=0.75
